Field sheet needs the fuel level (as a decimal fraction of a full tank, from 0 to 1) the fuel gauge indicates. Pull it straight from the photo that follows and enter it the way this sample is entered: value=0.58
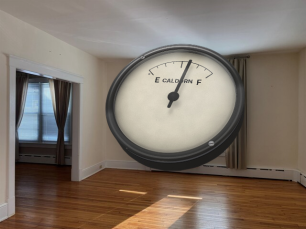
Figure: value=0.625
